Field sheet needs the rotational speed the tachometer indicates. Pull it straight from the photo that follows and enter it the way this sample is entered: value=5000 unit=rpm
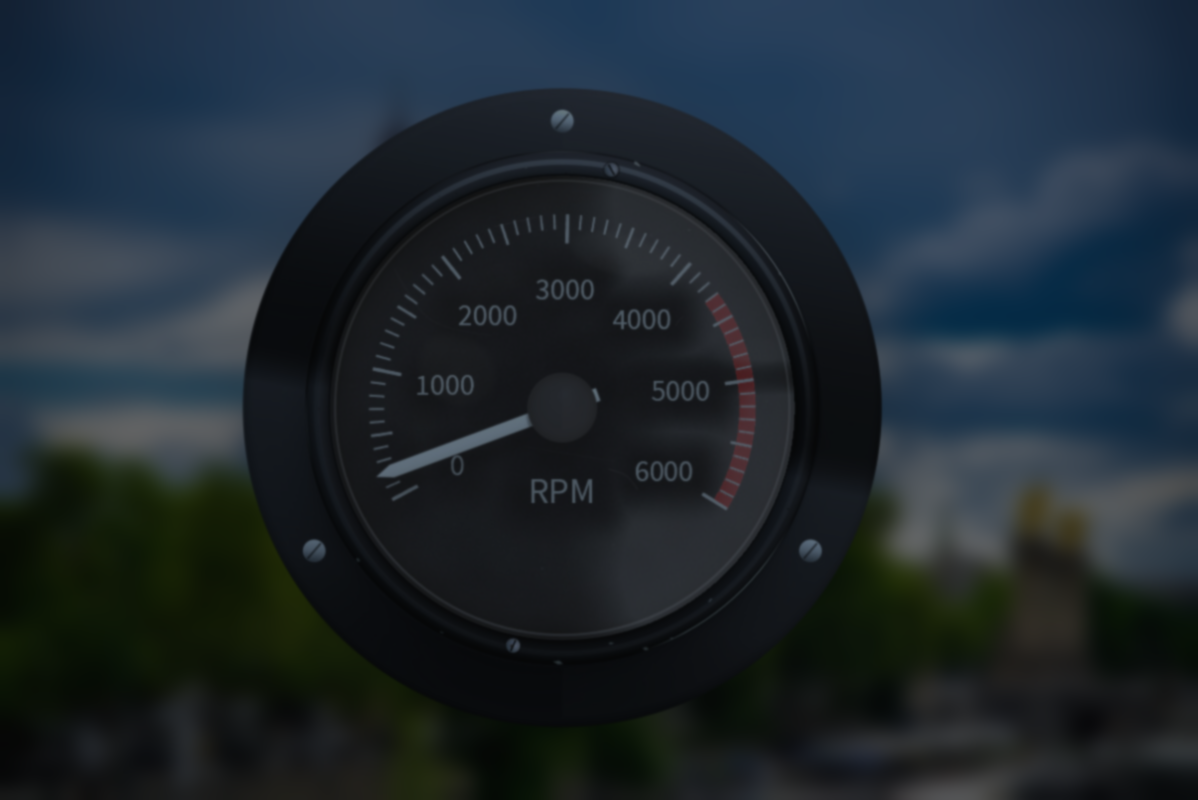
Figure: value=200 unit=rpm
